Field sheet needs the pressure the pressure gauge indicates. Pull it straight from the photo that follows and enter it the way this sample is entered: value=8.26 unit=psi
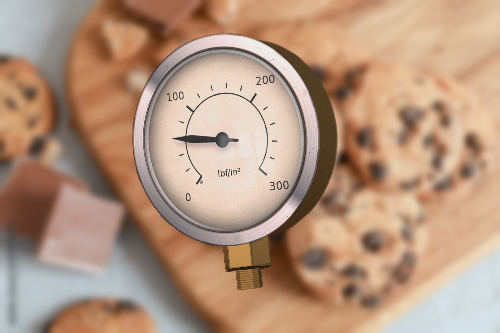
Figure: value=60 unit=psi
